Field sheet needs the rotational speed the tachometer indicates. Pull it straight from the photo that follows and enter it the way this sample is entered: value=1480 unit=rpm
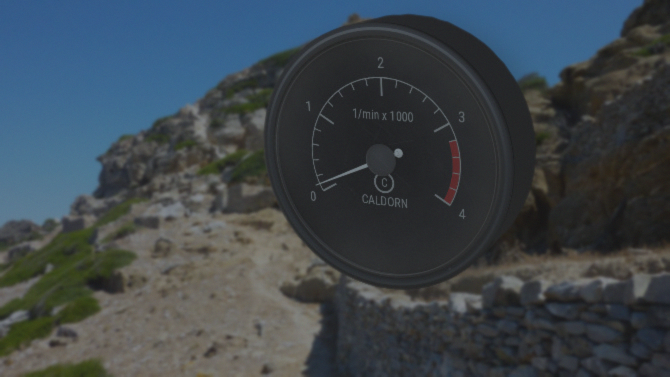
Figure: value=100 unit=rpm
